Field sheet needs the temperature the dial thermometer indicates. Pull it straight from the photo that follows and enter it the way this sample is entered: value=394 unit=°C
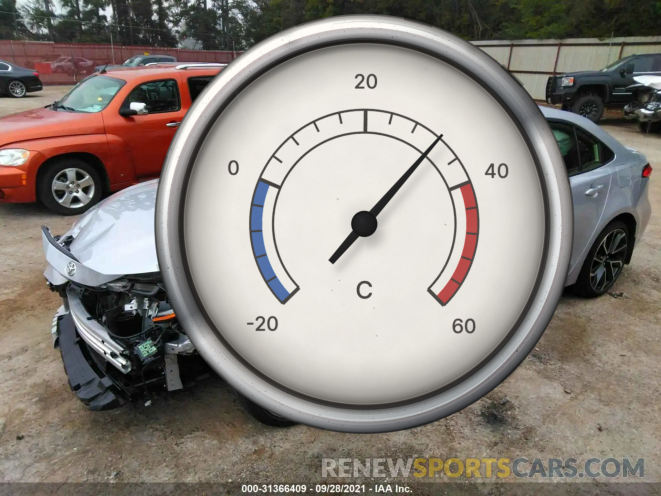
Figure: value=32 unit=°C
